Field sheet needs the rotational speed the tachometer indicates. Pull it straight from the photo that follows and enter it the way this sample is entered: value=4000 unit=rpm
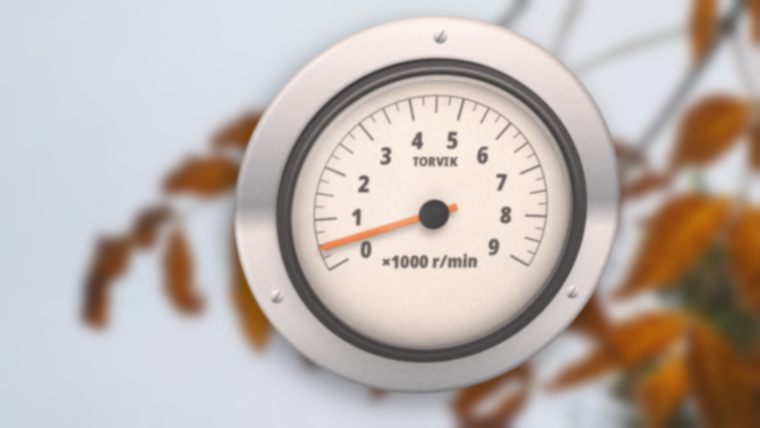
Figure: value=500 unit=rpm
